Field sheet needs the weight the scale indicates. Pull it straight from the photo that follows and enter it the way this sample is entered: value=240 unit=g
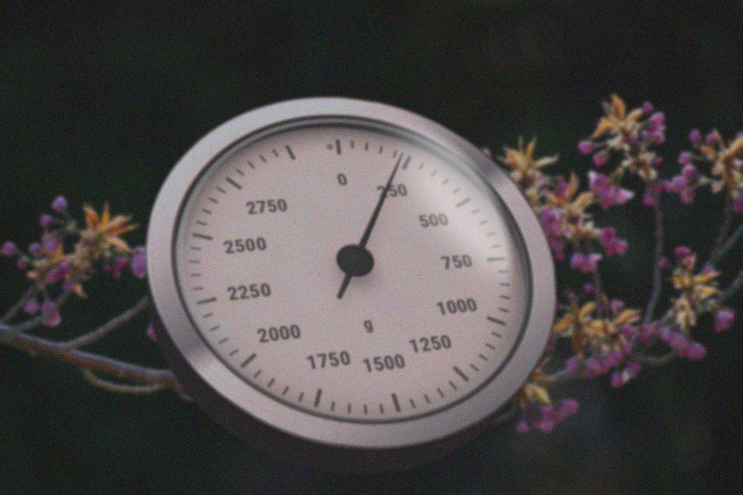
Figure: value=225 unit=g
